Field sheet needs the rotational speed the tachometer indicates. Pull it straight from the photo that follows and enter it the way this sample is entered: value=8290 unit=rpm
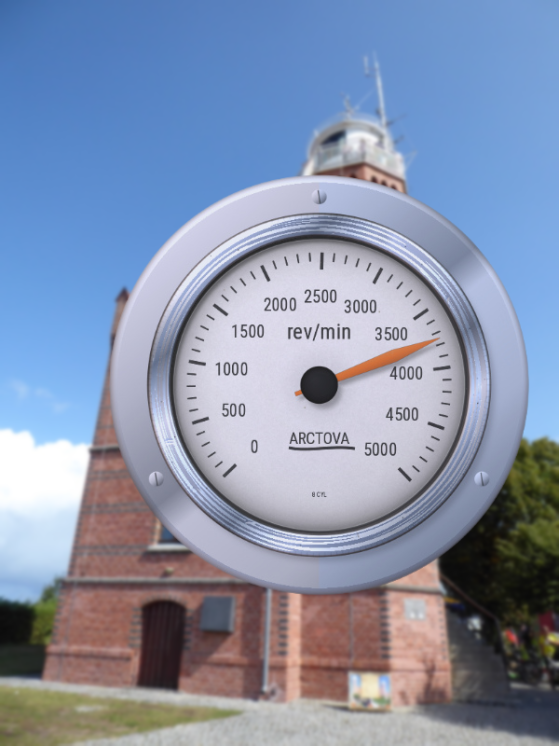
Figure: value=3750 unit=rpm
